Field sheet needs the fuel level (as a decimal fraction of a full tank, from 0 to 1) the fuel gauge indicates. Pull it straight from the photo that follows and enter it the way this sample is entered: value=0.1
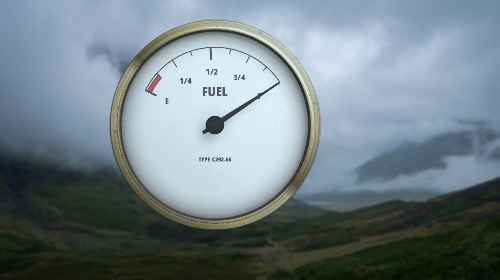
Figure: value=1
